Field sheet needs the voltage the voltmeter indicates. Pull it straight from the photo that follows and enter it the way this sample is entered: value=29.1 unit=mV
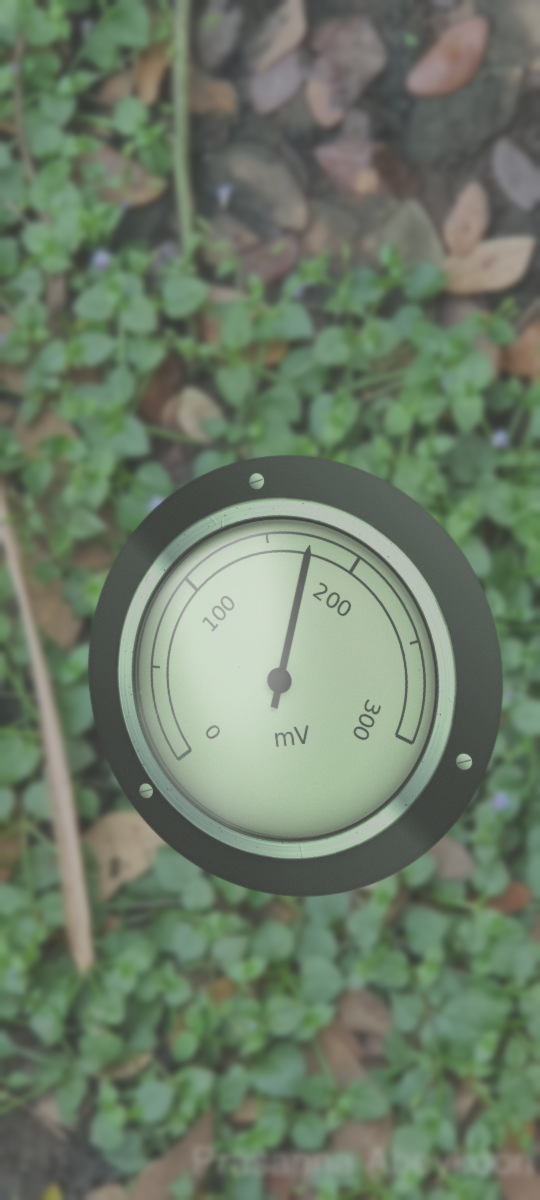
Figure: value=175 unit=mV
